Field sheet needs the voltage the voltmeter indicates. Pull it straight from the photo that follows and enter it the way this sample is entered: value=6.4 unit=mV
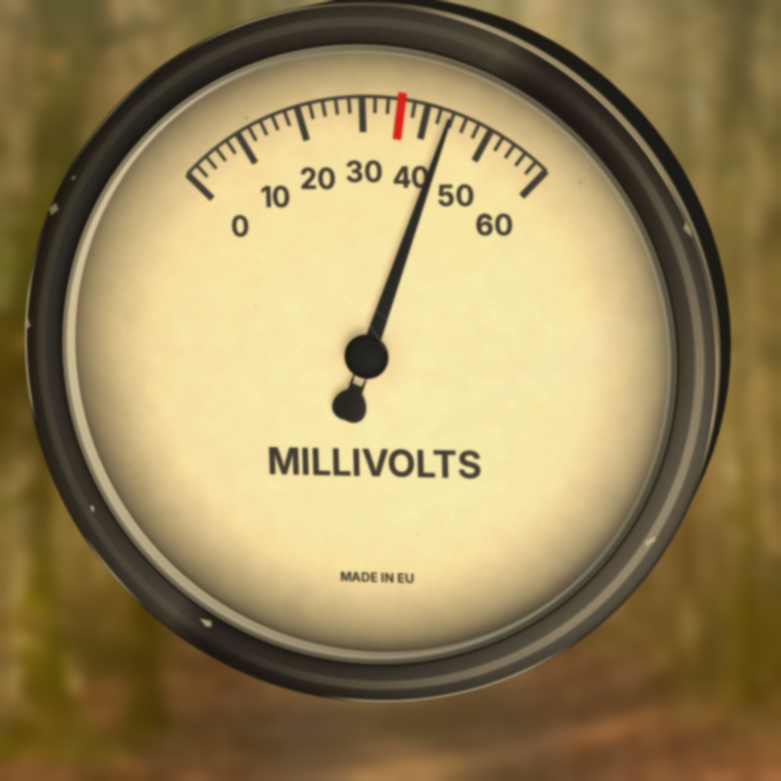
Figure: value=44 unit=mV
